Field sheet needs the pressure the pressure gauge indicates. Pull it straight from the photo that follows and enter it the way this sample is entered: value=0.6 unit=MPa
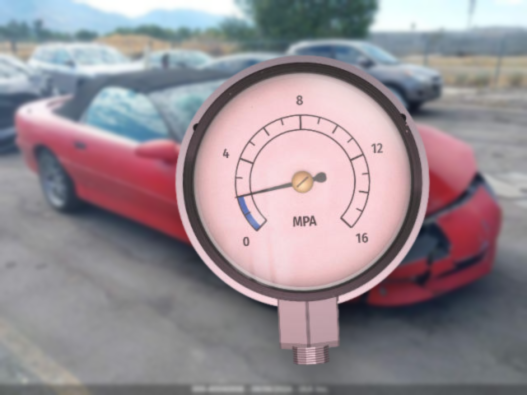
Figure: value=2 unit=MPa
